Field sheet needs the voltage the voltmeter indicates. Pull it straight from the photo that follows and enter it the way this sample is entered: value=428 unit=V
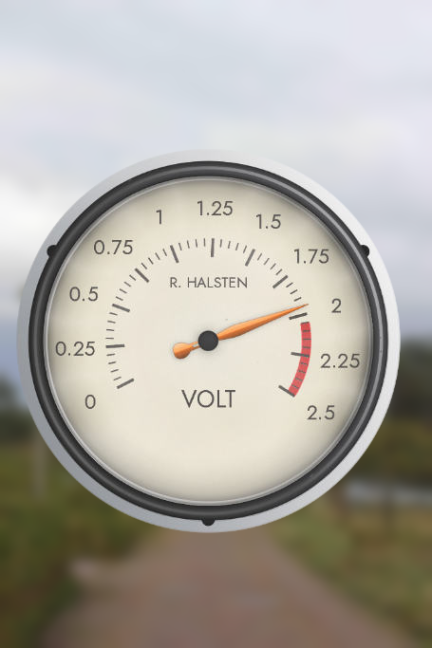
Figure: value=1.95 unit=V
